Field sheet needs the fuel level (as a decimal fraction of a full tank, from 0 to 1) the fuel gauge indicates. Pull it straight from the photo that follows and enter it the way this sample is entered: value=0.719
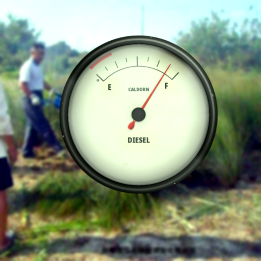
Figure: value=0.875
